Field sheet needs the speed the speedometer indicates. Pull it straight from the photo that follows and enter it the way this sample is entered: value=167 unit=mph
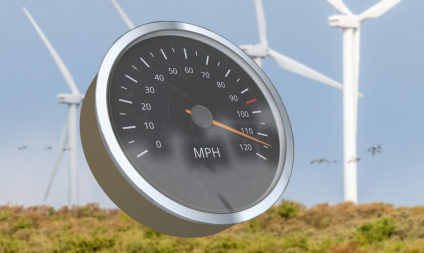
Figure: value=115 unit=mph
